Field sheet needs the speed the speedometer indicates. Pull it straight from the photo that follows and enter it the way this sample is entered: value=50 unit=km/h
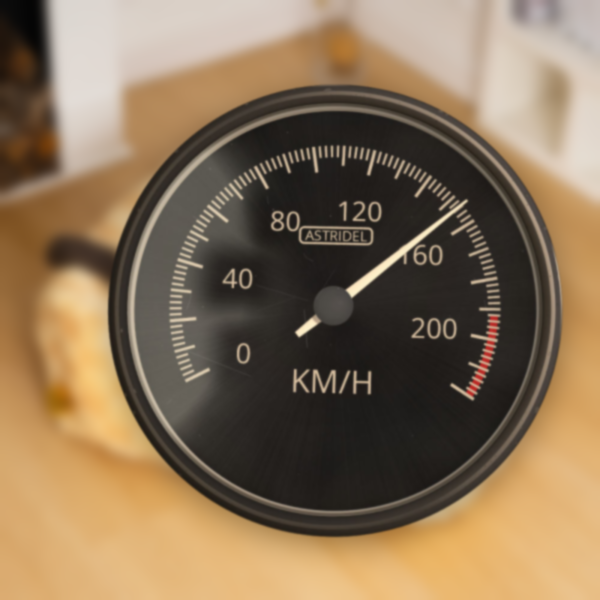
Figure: value=154 unit=km/h
